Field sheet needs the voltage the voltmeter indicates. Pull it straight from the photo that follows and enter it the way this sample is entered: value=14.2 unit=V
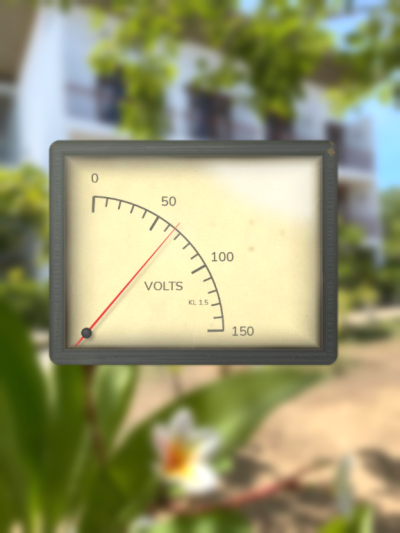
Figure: value=65 unit=V
